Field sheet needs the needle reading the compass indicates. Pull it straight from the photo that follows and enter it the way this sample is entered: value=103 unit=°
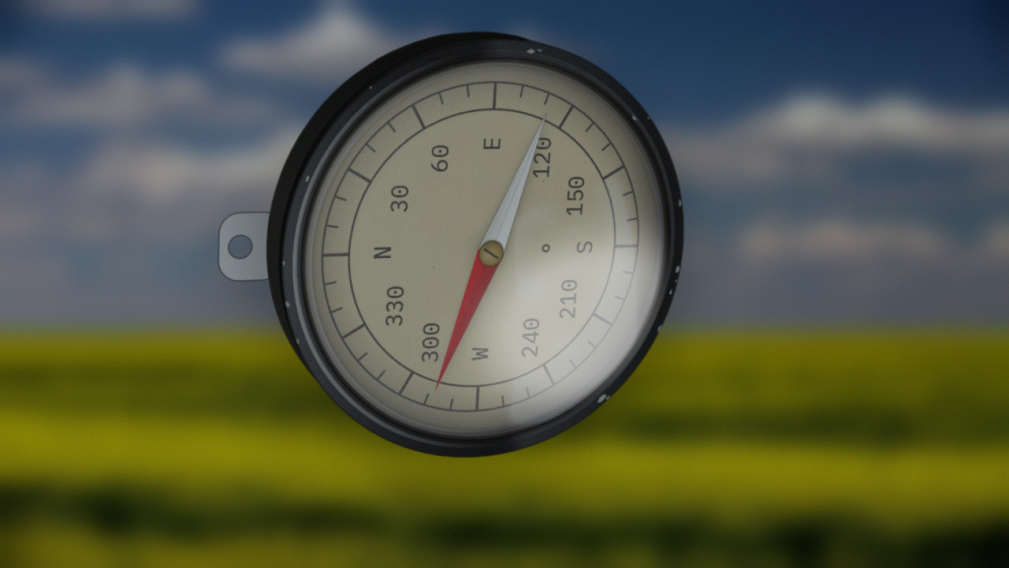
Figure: value=290 unit=°
